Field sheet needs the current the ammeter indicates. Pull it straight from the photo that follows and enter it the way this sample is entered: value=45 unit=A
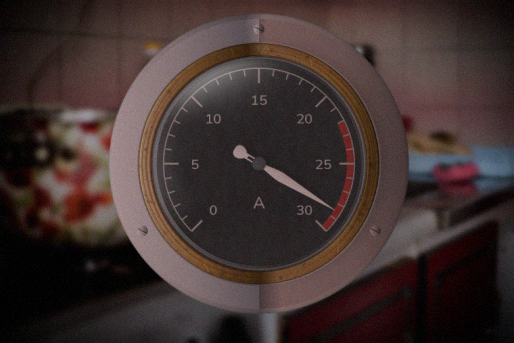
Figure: value=28.5 unit=A
